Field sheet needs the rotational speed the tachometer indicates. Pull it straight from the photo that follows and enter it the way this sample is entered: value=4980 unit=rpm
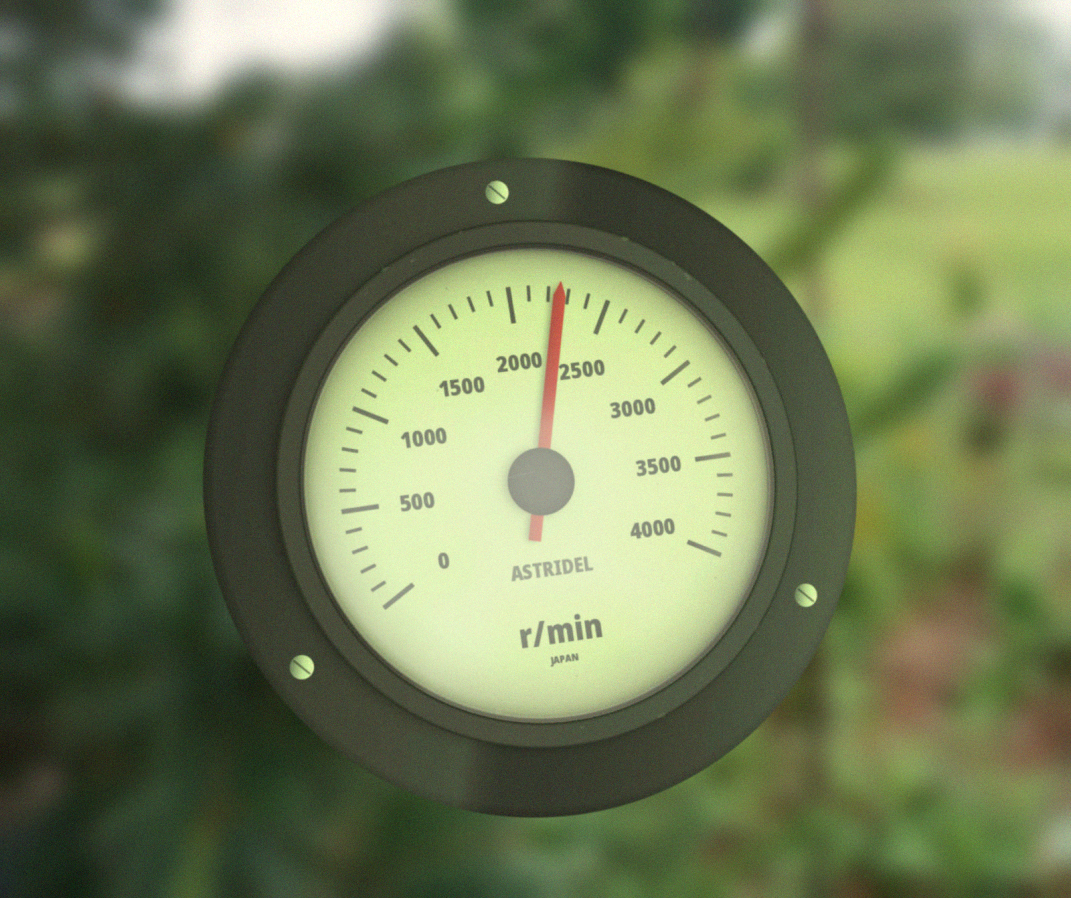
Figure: value=2250 unit=rpm
